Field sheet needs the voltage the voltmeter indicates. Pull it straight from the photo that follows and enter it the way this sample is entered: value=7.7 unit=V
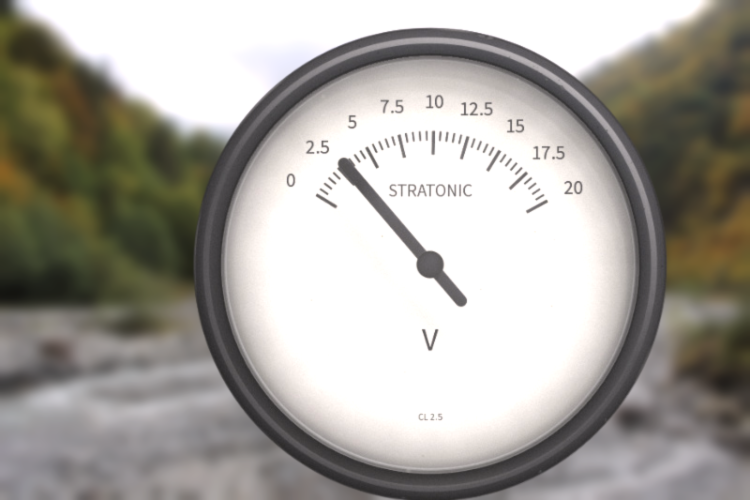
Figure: value=3 unit=V
